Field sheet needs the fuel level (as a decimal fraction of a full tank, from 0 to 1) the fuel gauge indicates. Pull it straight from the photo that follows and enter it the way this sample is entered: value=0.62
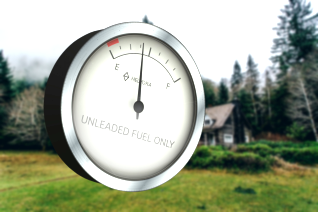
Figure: value=0.375
